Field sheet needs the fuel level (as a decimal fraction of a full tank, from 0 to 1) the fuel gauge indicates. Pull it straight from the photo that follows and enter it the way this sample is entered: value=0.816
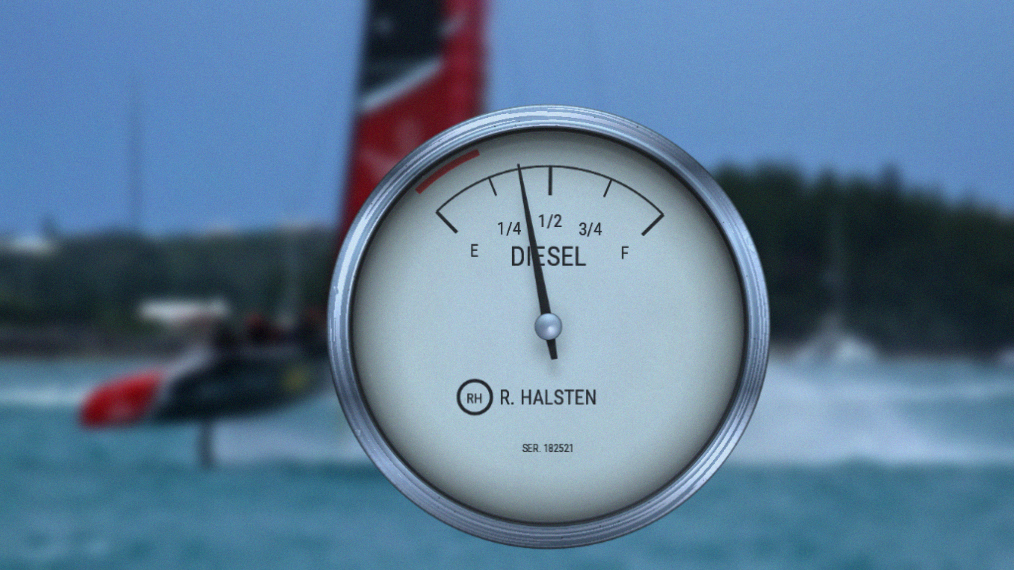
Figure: value=0.375
